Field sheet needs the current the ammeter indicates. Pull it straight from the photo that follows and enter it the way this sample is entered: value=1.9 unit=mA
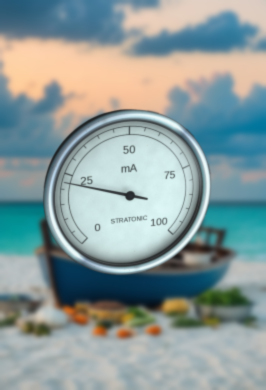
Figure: value=22.5 unit=mA
